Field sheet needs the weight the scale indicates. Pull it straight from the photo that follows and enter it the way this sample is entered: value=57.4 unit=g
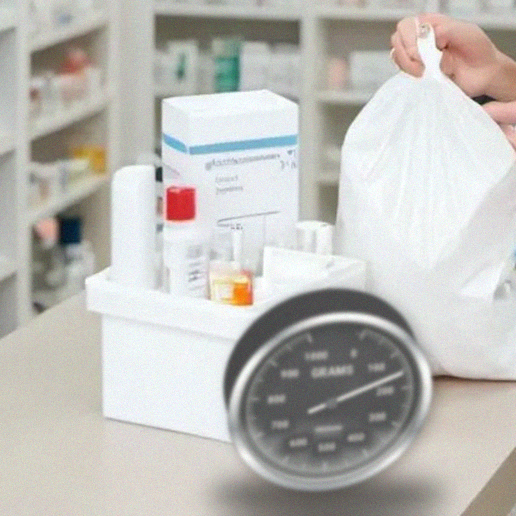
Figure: value=150 unit=g
